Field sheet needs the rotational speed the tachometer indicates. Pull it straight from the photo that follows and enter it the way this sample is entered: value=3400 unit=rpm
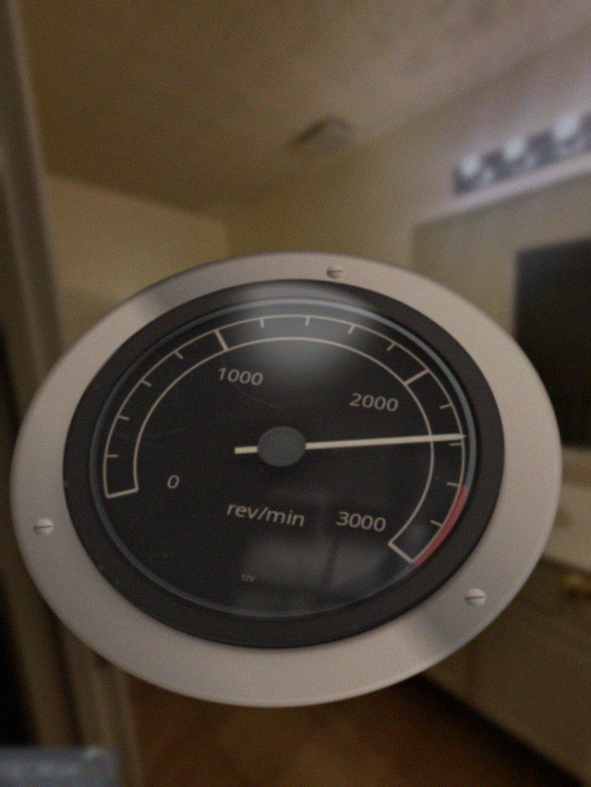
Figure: value=2400 unit=rpm
